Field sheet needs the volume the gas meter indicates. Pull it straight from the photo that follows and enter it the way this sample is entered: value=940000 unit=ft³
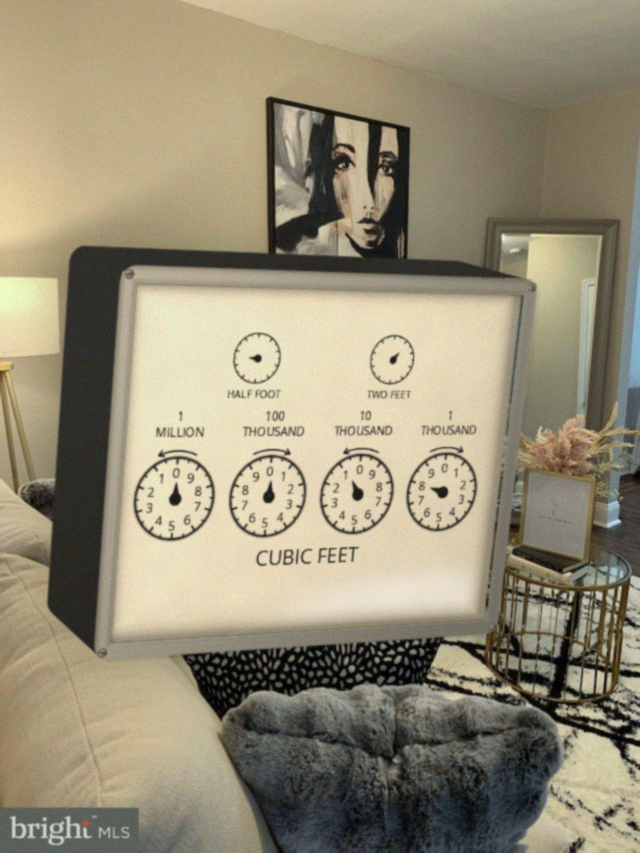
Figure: value=800 unit=ft³
